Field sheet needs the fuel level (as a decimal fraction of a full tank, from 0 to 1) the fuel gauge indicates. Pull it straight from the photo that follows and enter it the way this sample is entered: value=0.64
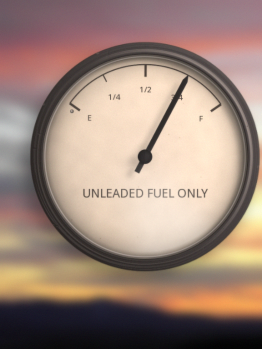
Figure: value=0.75
